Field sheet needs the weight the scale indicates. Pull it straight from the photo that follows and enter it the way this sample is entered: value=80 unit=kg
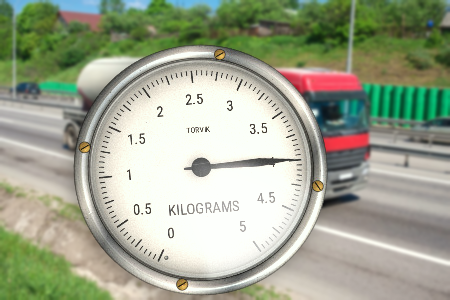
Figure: value=4 unit=kg
